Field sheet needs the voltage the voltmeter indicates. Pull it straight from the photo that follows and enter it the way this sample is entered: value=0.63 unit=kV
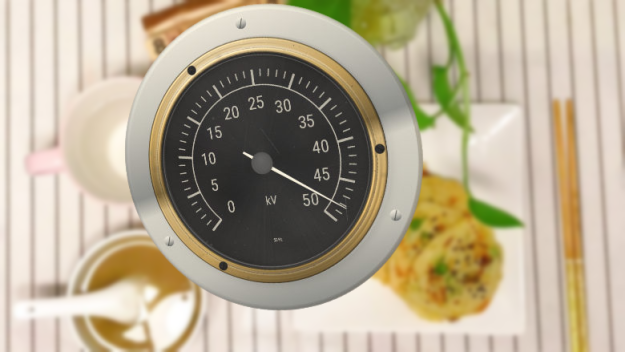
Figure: value=48 unit=kV
